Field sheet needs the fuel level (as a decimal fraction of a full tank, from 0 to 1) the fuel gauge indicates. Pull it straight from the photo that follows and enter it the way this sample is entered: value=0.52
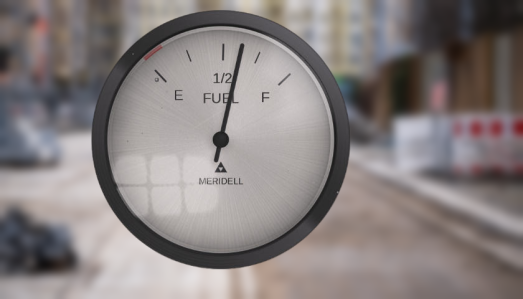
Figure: value=0.625
